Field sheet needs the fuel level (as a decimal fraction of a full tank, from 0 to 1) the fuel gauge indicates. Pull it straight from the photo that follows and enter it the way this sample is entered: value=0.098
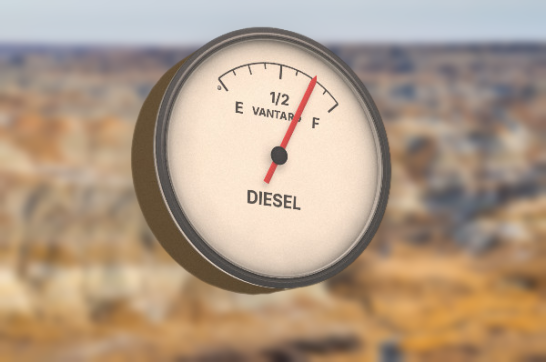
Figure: value=0.75
